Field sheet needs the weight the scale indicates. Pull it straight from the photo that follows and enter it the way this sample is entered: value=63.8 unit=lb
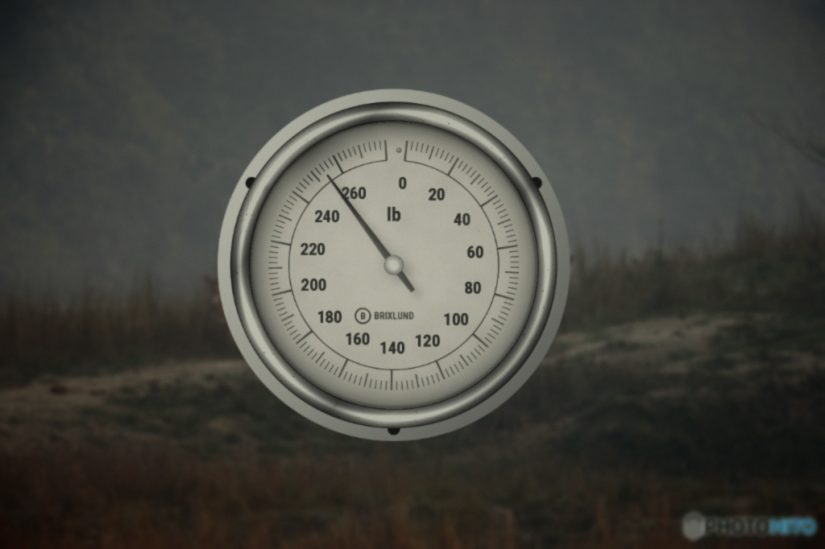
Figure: value=254 unit=lb
